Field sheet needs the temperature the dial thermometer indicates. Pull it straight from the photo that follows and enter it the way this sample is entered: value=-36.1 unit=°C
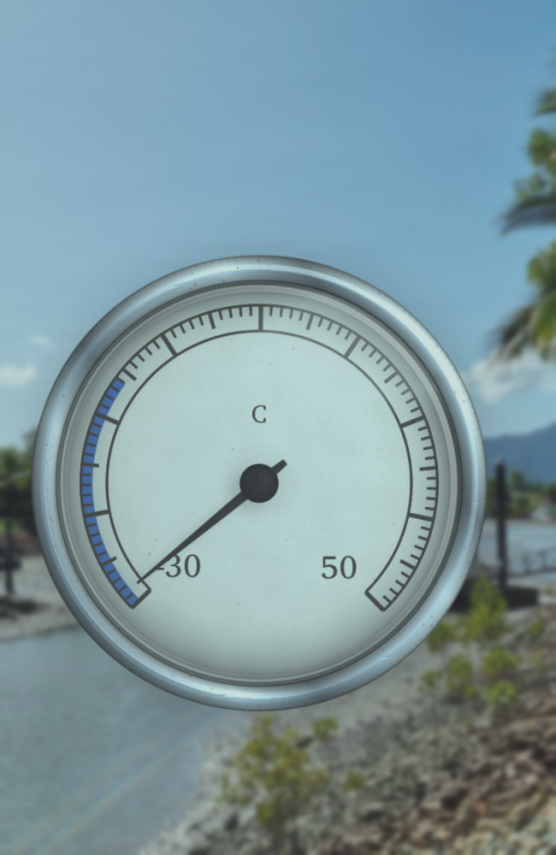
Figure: value=-28.5 unit=°C
